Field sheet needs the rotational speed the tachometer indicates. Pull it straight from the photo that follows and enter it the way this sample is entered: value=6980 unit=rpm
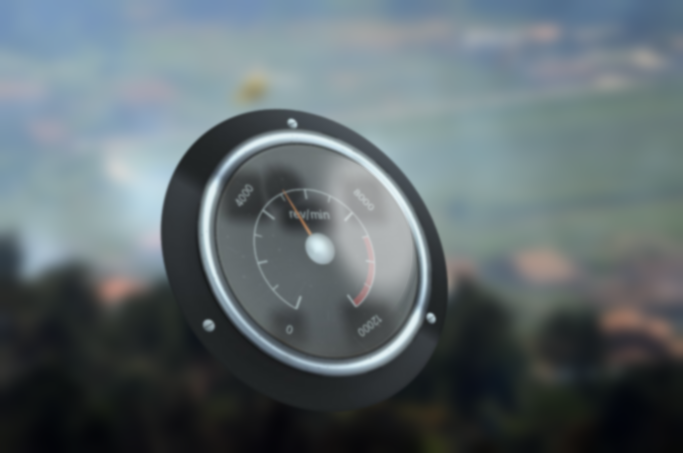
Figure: value=5000 unit=rpm
